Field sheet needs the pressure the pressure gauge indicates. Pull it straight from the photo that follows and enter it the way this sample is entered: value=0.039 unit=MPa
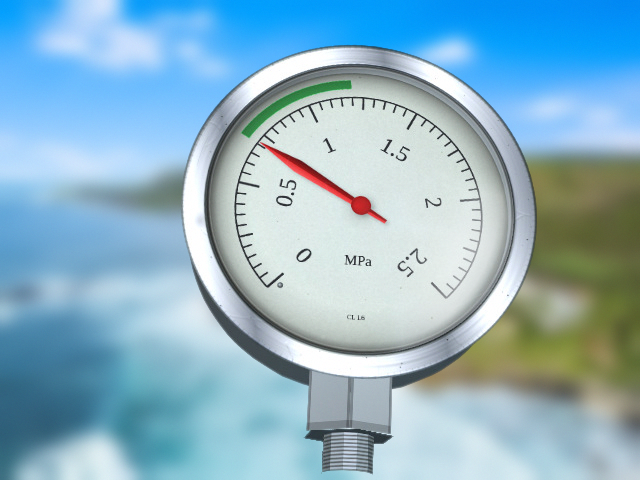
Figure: value=0.7 unit=MPa
